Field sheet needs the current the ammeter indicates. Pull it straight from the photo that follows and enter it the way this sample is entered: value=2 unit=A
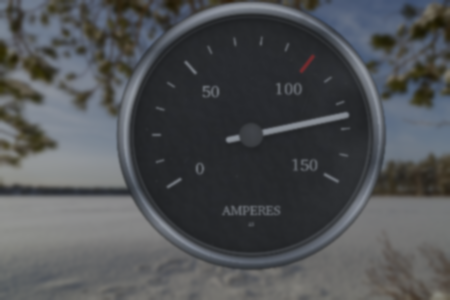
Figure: value=125 unit=A
